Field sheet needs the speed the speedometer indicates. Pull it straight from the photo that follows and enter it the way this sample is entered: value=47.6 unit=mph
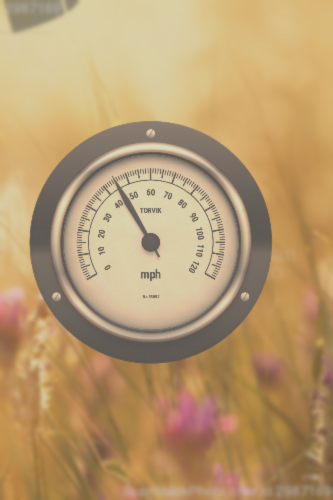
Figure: value=45 unit=mph
